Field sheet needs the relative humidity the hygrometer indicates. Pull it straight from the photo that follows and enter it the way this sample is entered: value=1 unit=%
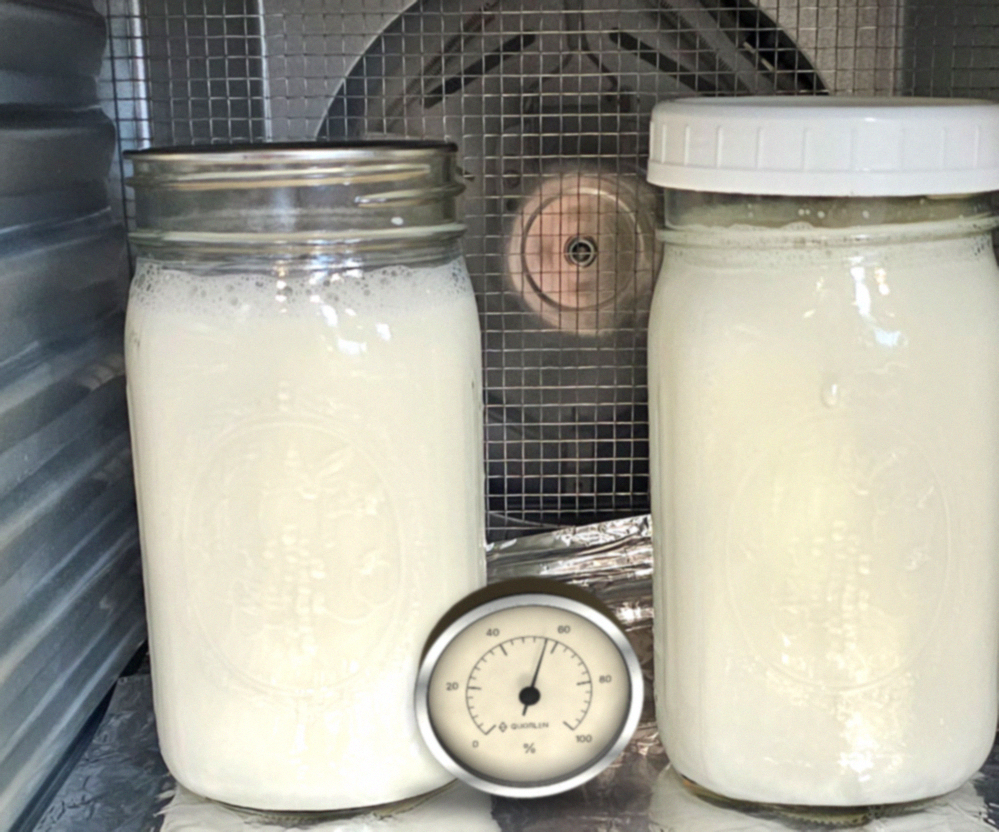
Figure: value=56 unit=%
